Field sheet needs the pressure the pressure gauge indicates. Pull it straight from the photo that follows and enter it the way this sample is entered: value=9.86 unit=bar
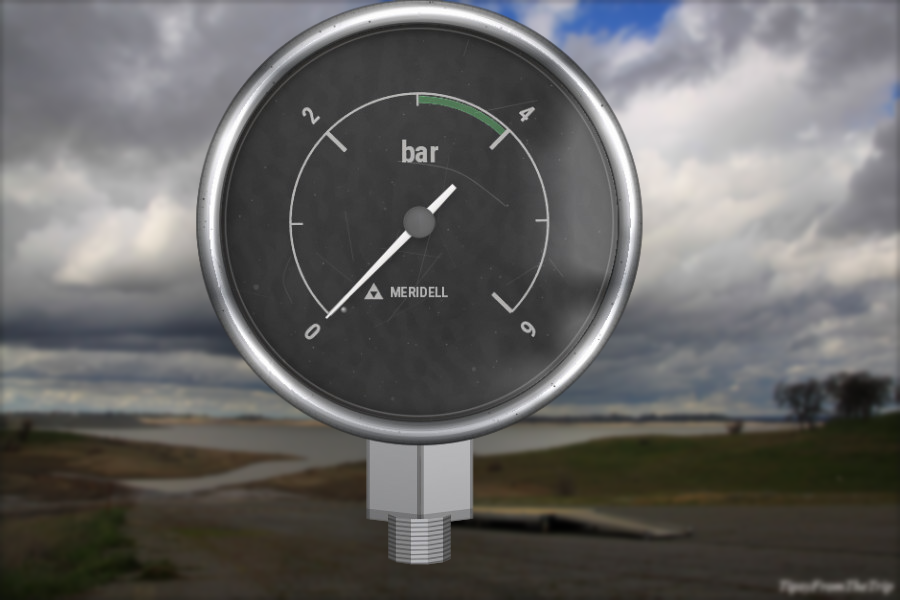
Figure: value=0 unit=bar
